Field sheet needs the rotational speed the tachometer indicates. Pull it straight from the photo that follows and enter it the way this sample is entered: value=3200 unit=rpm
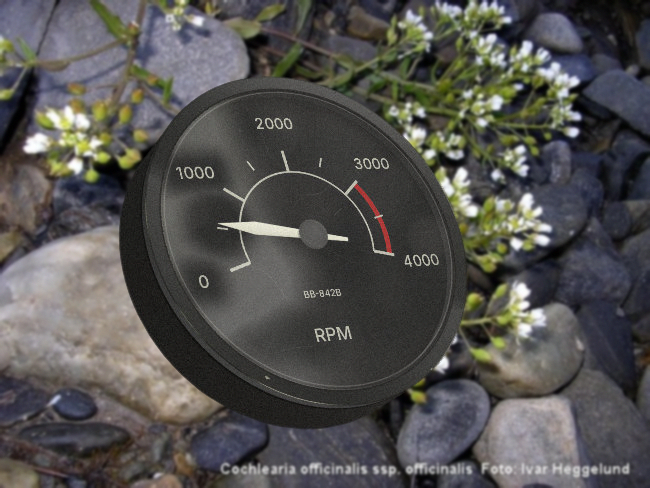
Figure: value=500 unit=rpm
